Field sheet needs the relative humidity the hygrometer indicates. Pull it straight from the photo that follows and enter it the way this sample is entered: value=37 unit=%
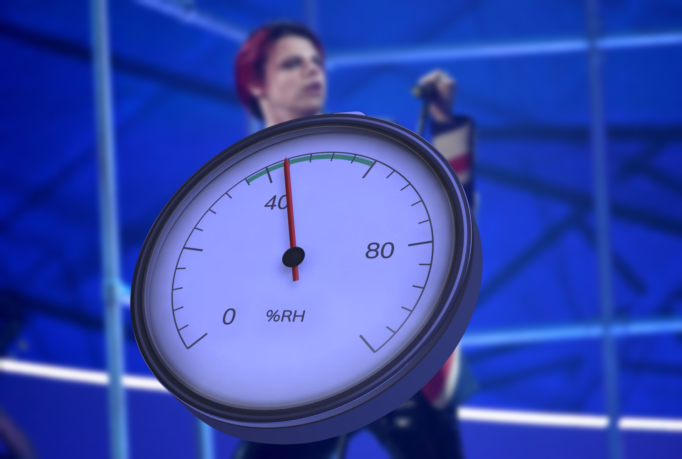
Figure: value=44 unit=%
